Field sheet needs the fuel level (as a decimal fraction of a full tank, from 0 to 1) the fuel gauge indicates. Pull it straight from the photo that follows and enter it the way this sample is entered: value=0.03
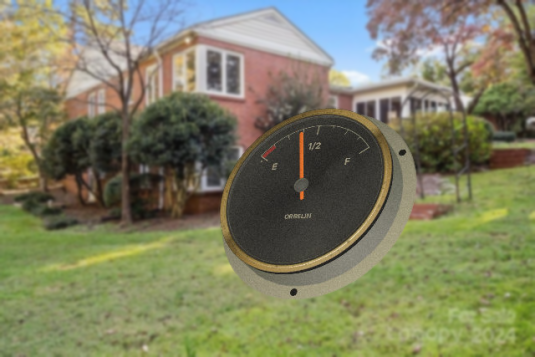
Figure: value=0.375
